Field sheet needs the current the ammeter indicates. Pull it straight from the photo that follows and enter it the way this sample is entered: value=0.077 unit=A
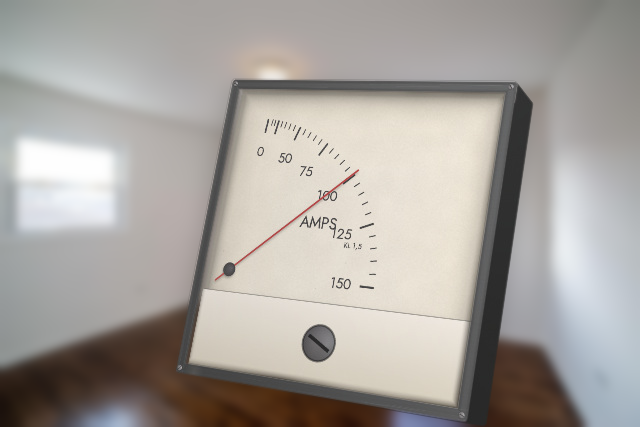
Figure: value=100 unit=A
